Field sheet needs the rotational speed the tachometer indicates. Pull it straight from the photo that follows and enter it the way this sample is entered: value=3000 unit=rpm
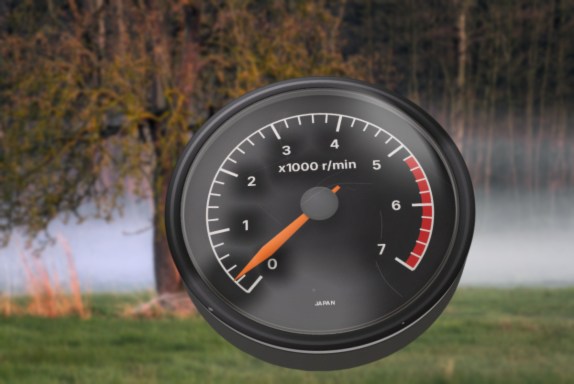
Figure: value=200 unit=rpm
